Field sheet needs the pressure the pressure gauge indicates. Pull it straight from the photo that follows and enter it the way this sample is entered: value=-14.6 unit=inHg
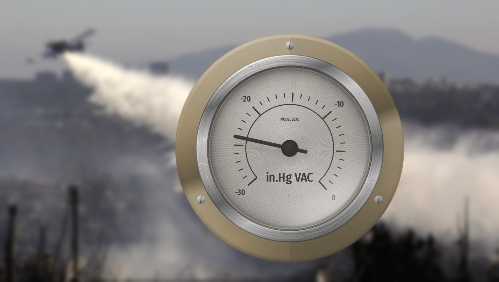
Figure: value=-24 unit=inHg
